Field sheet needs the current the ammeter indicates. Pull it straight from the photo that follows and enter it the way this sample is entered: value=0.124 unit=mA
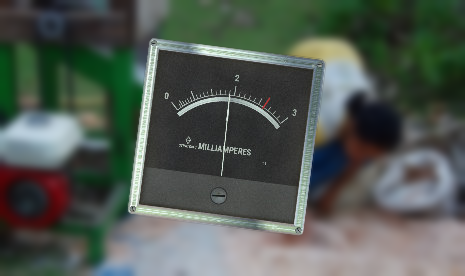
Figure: value=1.9 unit=mA
